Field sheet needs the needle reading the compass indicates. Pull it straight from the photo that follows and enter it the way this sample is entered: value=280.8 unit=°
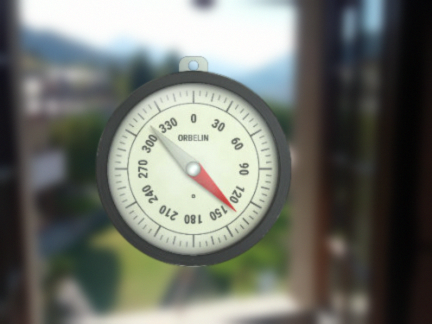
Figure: value=135 unit=°
